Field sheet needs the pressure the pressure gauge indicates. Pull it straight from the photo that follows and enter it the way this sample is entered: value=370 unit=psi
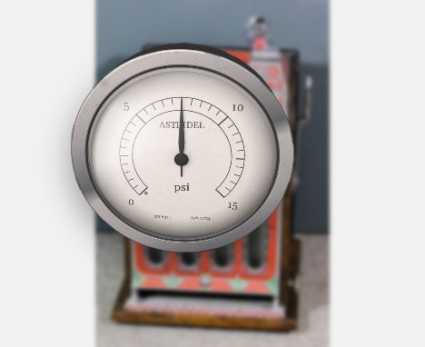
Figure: value=7.5 unit=psi
